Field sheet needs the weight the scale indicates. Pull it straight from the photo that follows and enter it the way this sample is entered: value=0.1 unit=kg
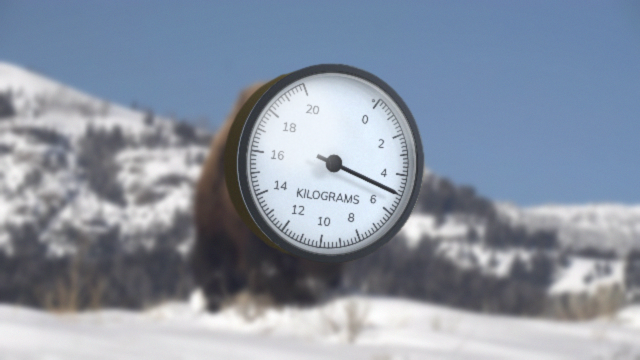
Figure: value=5 unit=kg
